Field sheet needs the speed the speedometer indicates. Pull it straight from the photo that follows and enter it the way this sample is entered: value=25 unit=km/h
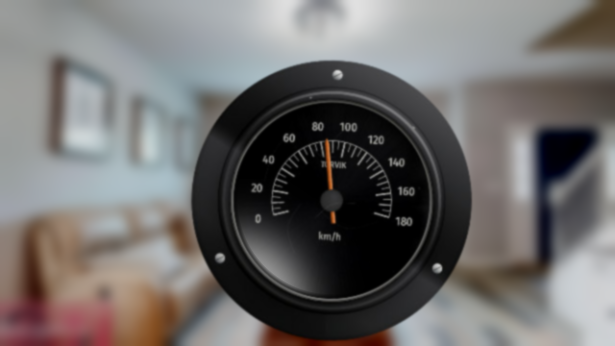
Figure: value=85 unit=km/h
